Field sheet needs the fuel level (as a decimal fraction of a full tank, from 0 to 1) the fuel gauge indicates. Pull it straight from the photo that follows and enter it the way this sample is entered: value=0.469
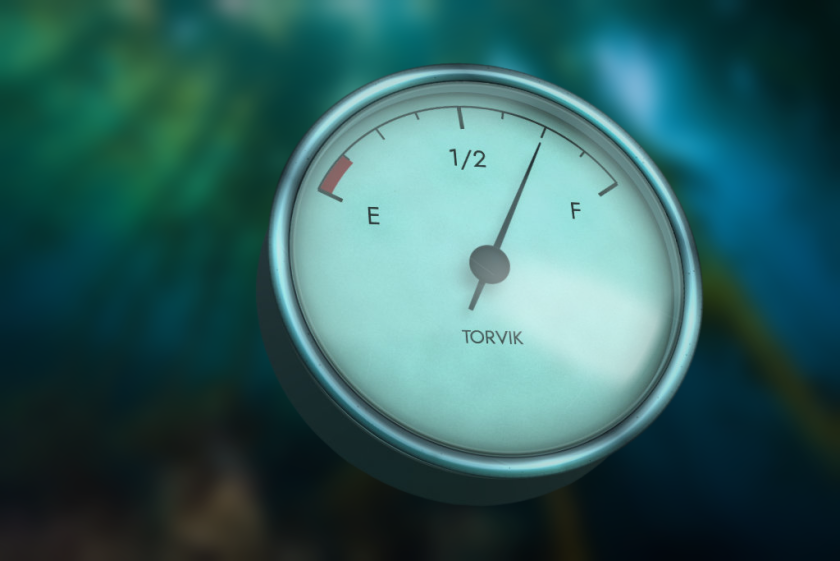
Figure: value=0.75
